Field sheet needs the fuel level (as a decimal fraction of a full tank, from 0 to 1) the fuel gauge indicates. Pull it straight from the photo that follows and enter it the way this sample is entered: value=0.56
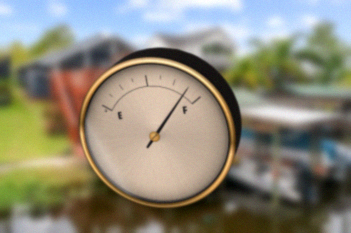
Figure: value=0.875
